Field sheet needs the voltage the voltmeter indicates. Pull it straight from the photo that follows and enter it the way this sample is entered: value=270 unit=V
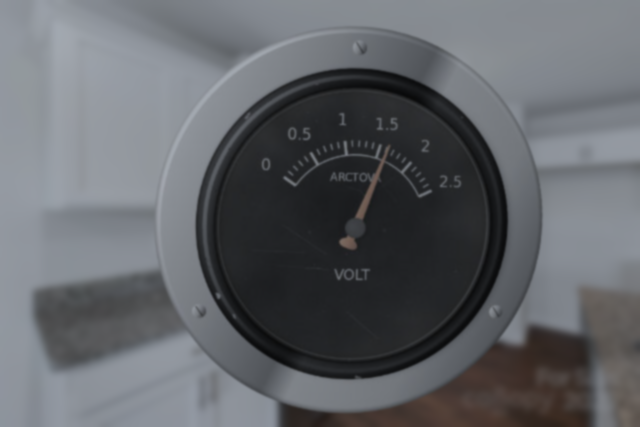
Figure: value=1.6 unit=V
